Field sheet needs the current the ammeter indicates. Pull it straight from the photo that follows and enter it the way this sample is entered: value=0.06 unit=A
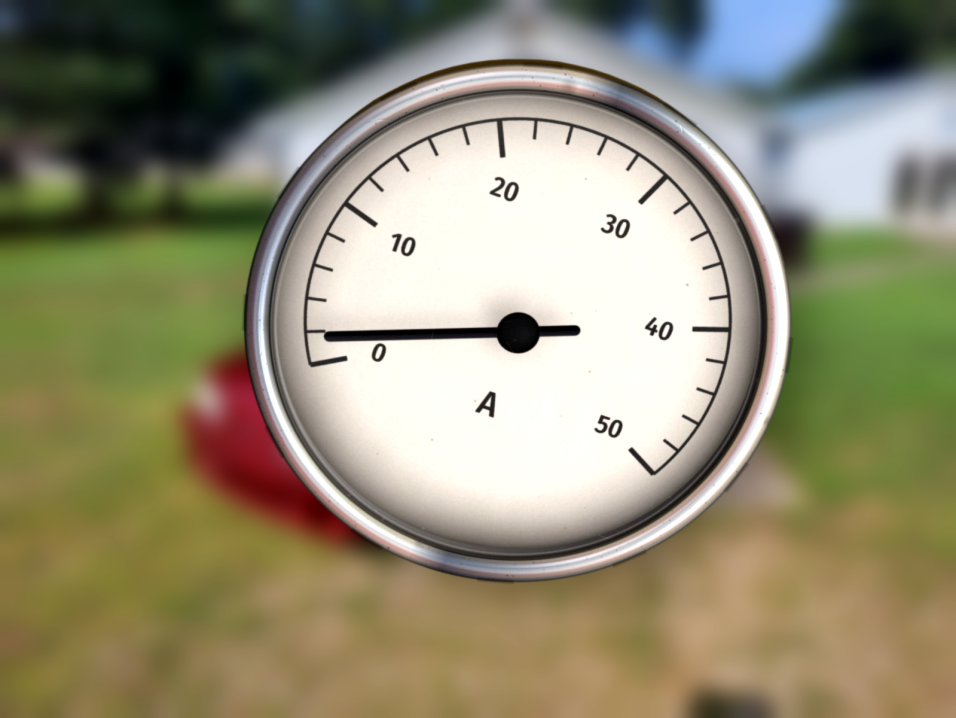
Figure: value=2 unit=A
